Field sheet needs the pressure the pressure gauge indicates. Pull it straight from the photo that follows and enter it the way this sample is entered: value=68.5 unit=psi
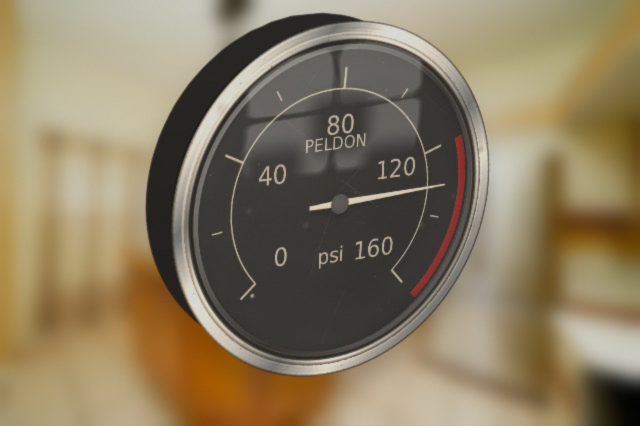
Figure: value=130 unit=psi
